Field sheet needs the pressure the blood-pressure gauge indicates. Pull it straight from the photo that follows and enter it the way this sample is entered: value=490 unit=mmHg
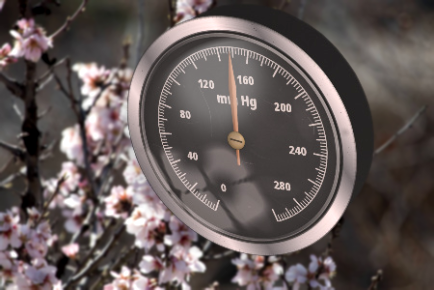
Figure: value=150 unit=mmHg
